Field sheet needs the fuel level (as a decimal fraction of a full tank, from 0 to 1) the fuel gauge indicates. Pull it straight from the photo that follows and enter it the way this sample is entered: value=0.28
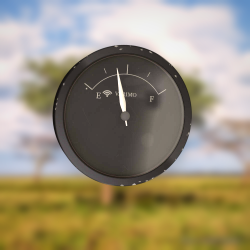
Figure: value=0.375
